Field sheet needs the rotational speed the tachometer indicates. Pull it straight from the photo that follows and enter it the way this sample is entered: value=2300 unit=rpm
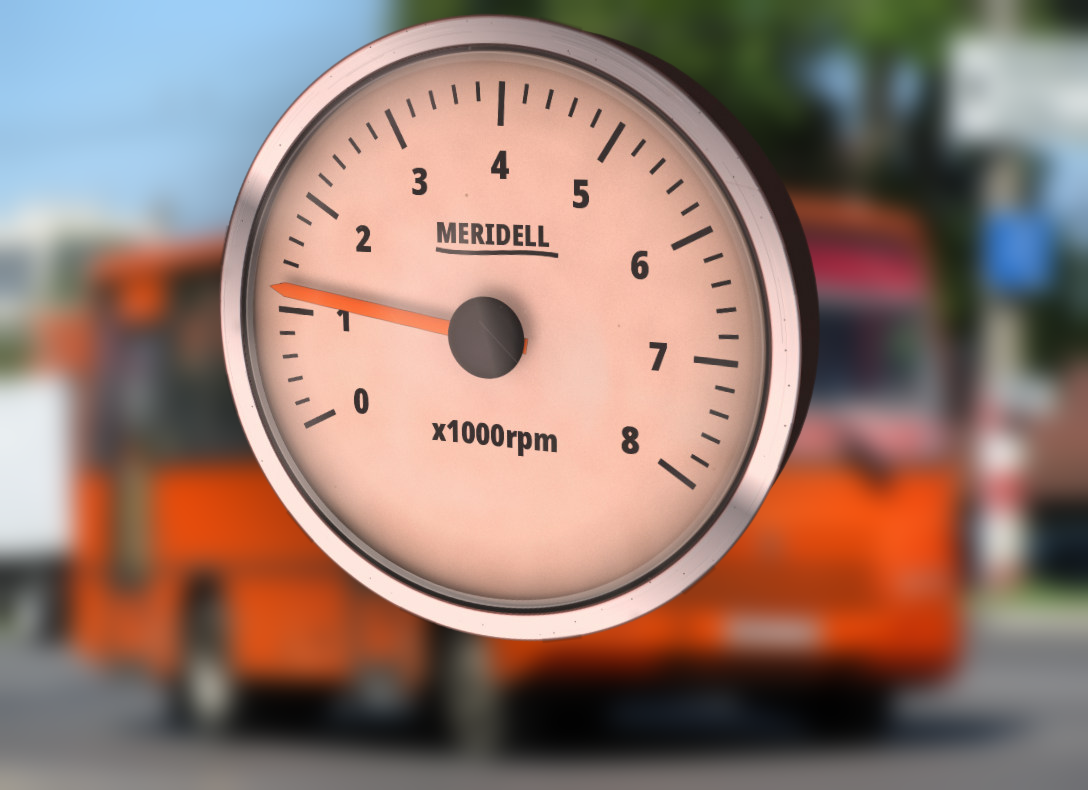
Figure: value=1200 unit=rpm
